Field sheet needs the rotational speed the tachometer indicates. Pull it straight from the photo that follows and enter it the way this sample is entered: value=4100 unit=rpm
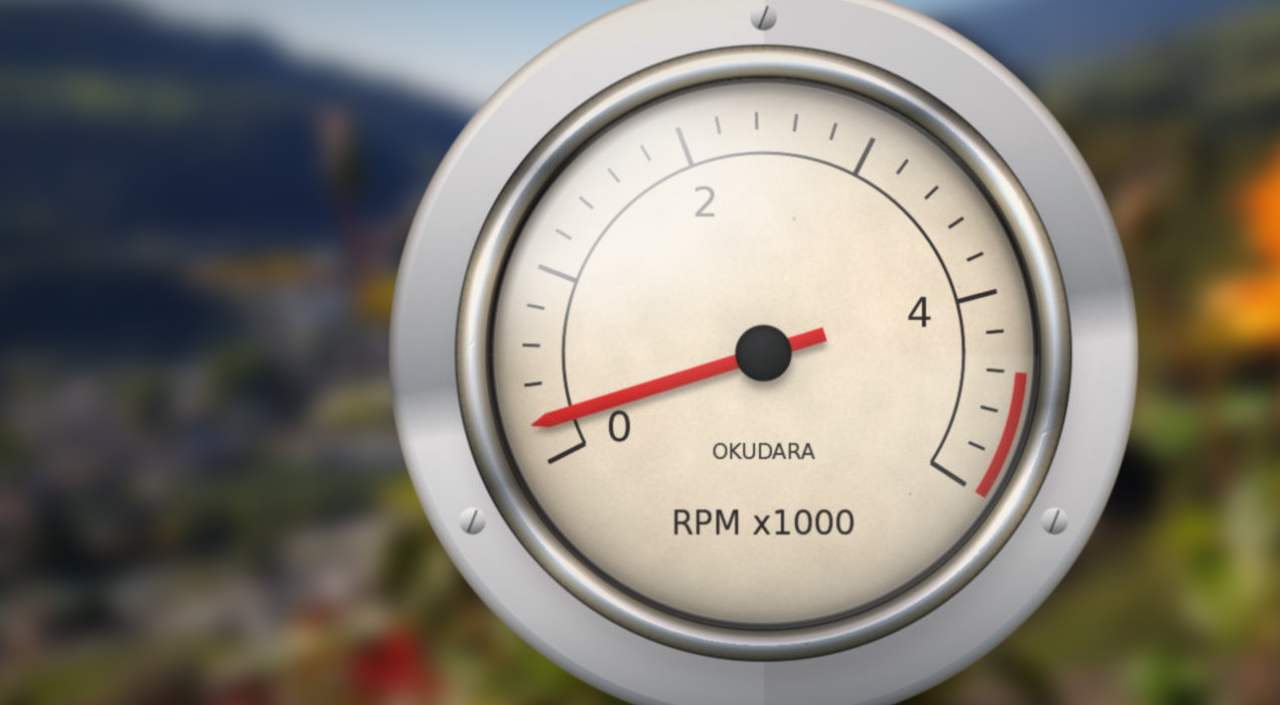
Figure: value=200 unit=rpm
